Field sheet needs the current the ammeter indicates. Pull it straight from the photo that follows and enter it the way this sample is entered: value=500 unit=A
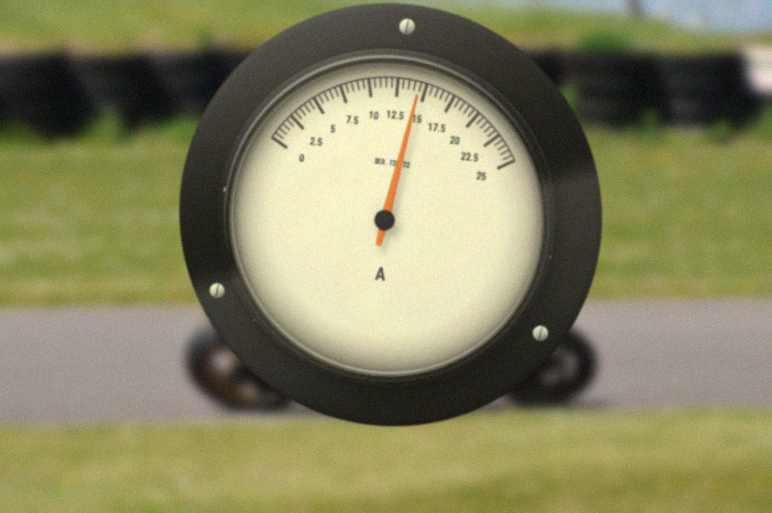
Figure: value=14.5 unit=A
